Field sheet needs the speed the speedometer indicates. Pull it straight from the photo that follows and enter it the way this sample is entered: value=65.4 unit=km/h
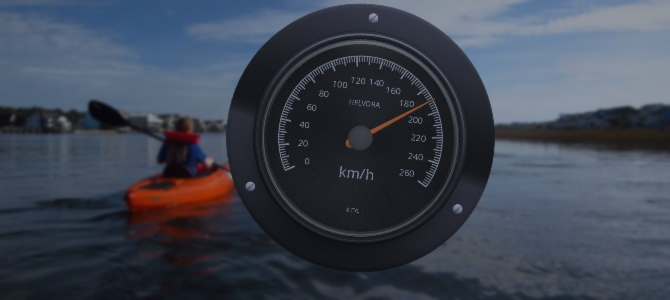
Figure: value=190 unit=km/h
